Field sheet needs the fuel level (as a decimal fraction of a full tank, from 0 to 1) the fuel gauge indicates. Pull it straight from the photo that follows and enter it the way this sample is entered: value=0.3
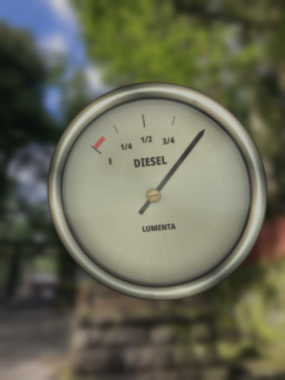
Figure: value=1
